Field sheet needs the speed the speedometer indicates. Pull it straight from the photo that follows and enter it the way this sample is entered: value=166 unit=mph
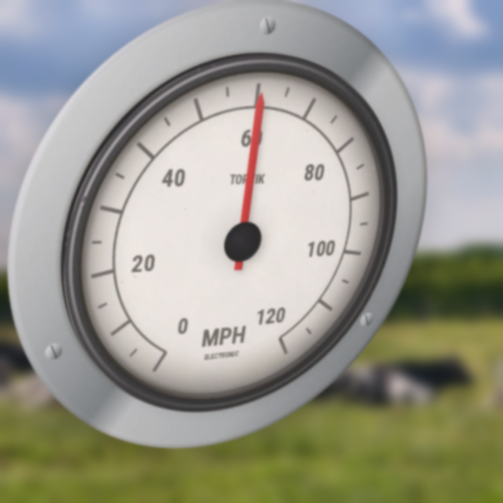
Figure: value=60 unit=mph
